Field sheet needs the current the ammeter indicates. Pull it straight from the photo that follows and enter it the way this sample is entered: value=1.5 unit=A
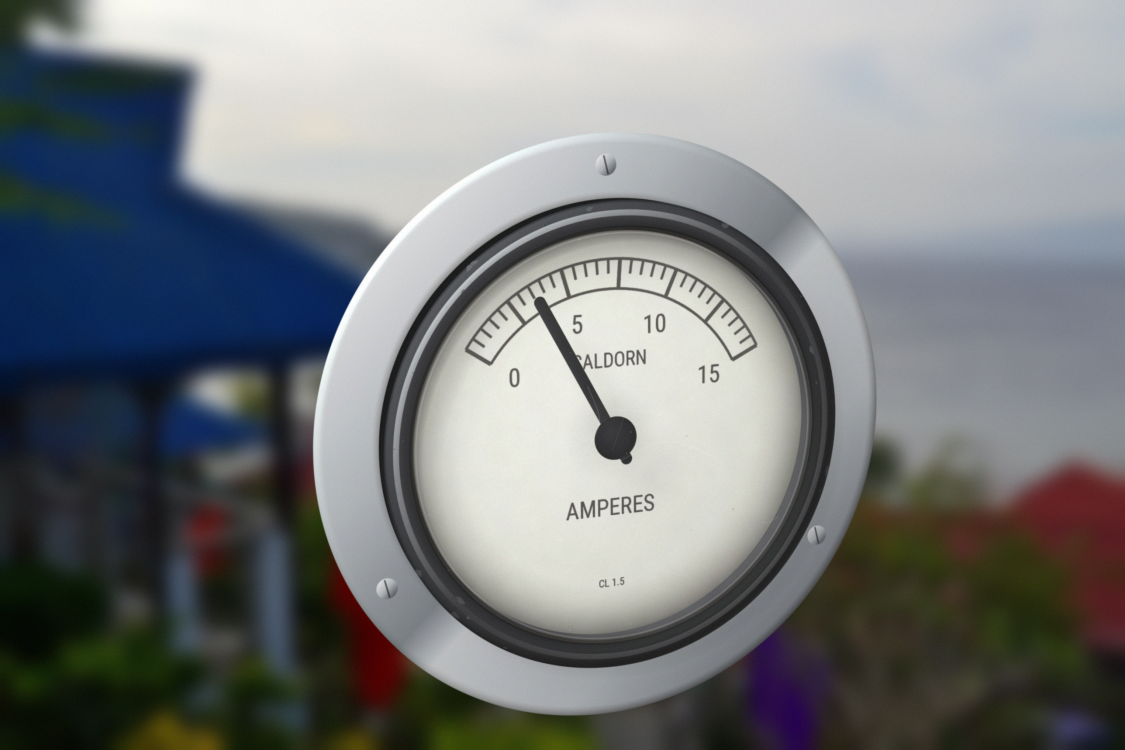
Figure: value=3.5 unit=A
